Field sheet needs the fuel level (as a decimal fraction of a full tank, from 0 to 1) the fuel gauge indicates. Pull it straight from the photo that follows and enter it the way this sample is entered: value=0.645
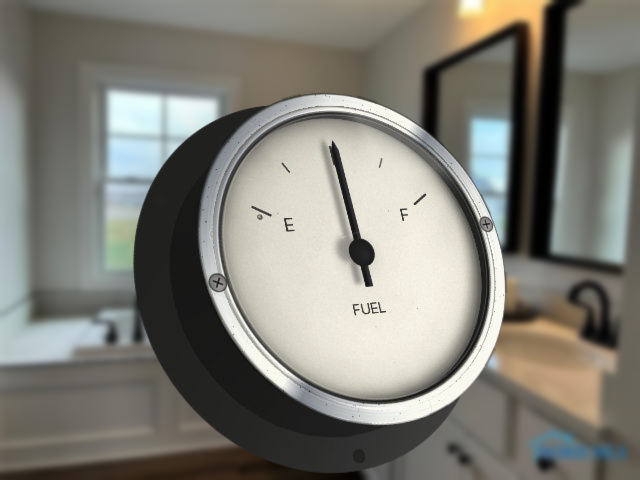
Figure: value=0.5
